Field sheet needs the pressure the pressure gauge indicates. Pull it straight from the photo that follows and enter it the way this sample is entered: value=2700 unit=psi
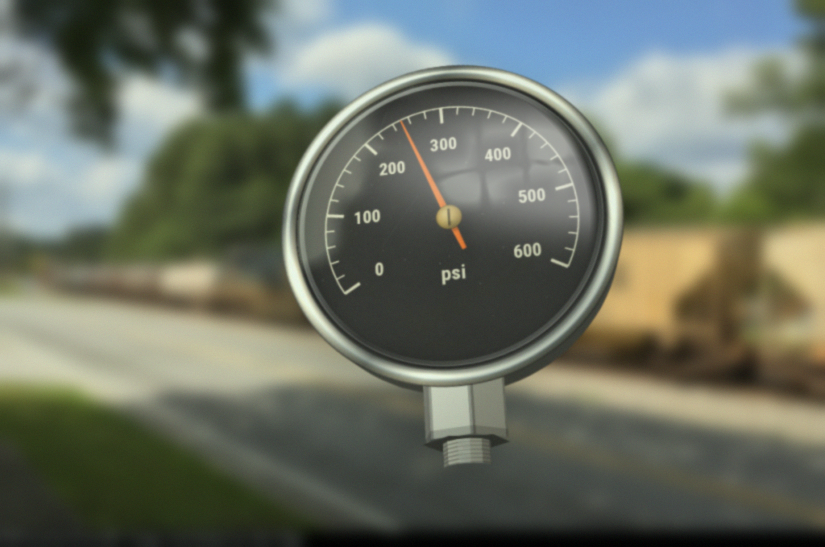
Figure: value=250 unit=psi
